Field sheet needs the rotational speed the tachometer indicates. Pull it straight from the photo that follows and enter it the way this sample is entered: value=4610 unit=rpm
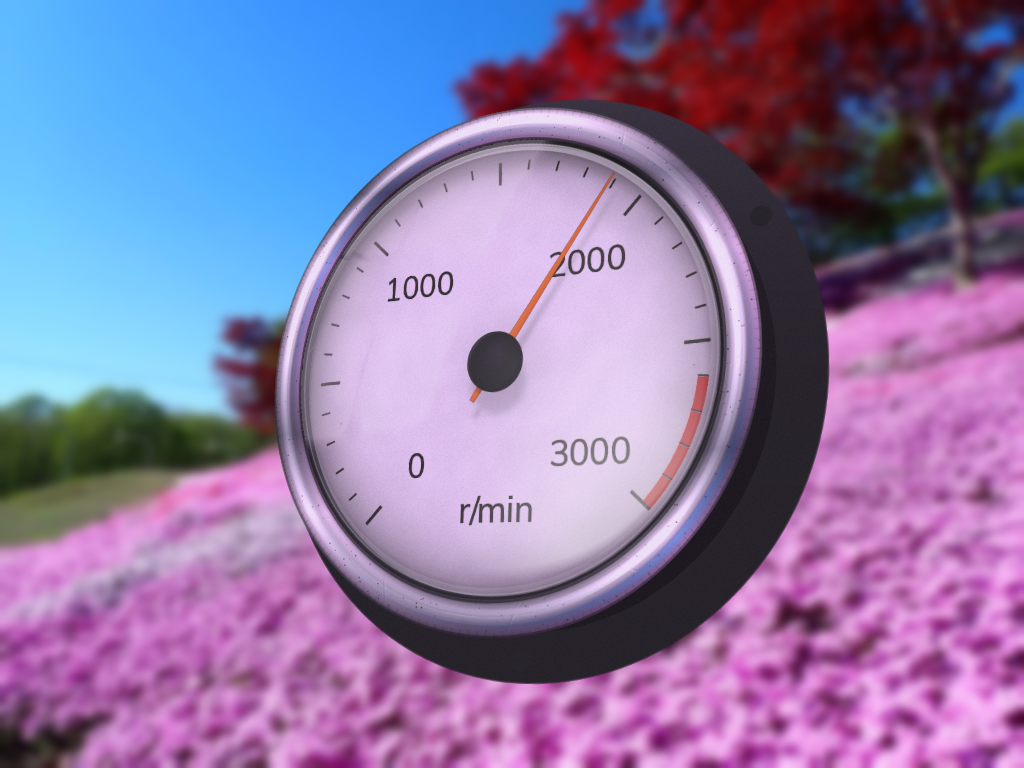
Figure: value=1900 unit=rpm
